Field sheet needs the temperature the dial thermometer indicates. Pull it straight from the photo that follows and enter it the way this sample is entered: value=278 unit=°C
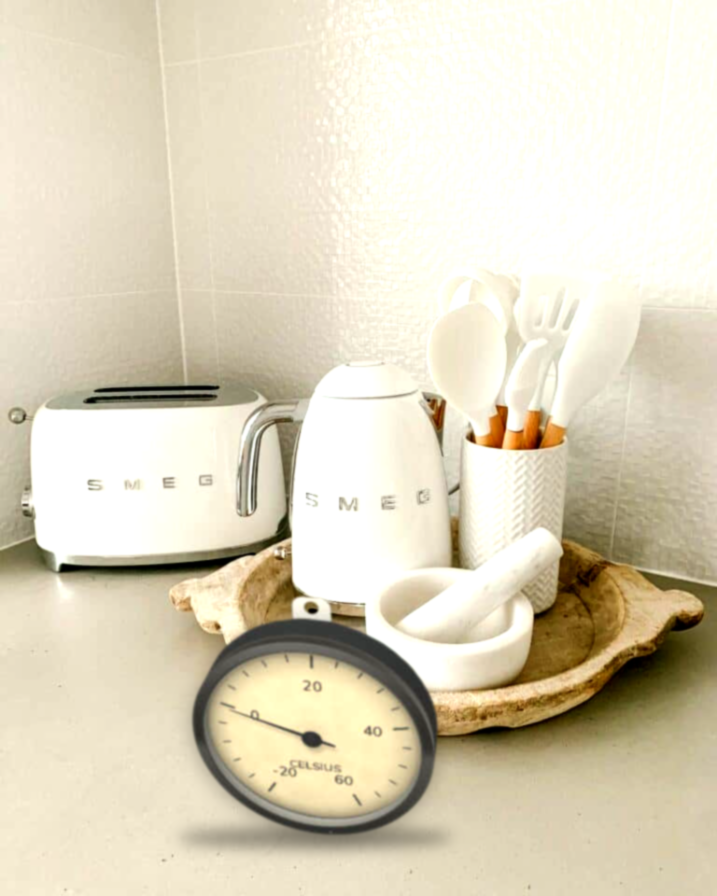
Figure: value=0 unit=°C
